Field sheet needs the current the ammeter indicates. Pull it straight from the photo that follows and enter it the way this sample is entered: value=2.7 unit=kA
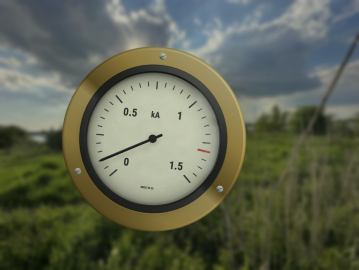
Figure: value=0.1 unit=kA
